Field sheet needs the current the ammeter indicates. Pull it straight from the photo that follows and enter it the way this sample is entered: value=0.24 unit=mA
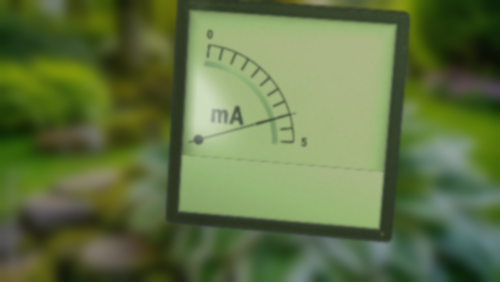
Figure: value=4 unit=mA
